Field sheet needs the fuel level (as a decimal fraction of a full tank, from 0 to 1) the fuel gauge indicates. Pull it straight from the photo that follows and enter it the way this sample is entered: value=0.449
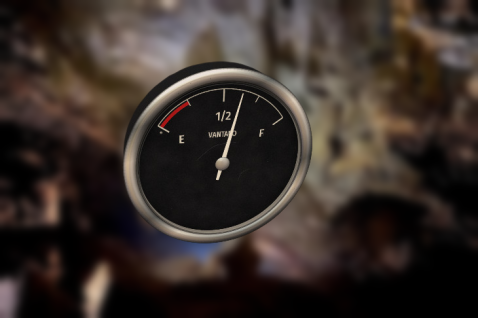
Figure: value=0.625
